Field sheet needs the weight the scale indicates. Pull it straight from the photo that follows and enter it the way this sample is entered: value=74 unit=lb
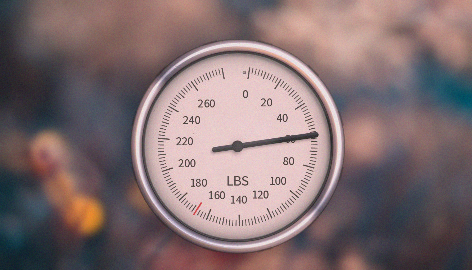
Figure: value=60 unit=lb
